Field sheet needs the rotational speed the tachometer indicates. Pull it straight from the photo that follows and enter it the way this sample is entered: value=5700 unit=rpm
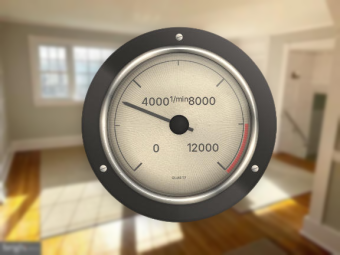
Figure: value=3000 unit=rpm
